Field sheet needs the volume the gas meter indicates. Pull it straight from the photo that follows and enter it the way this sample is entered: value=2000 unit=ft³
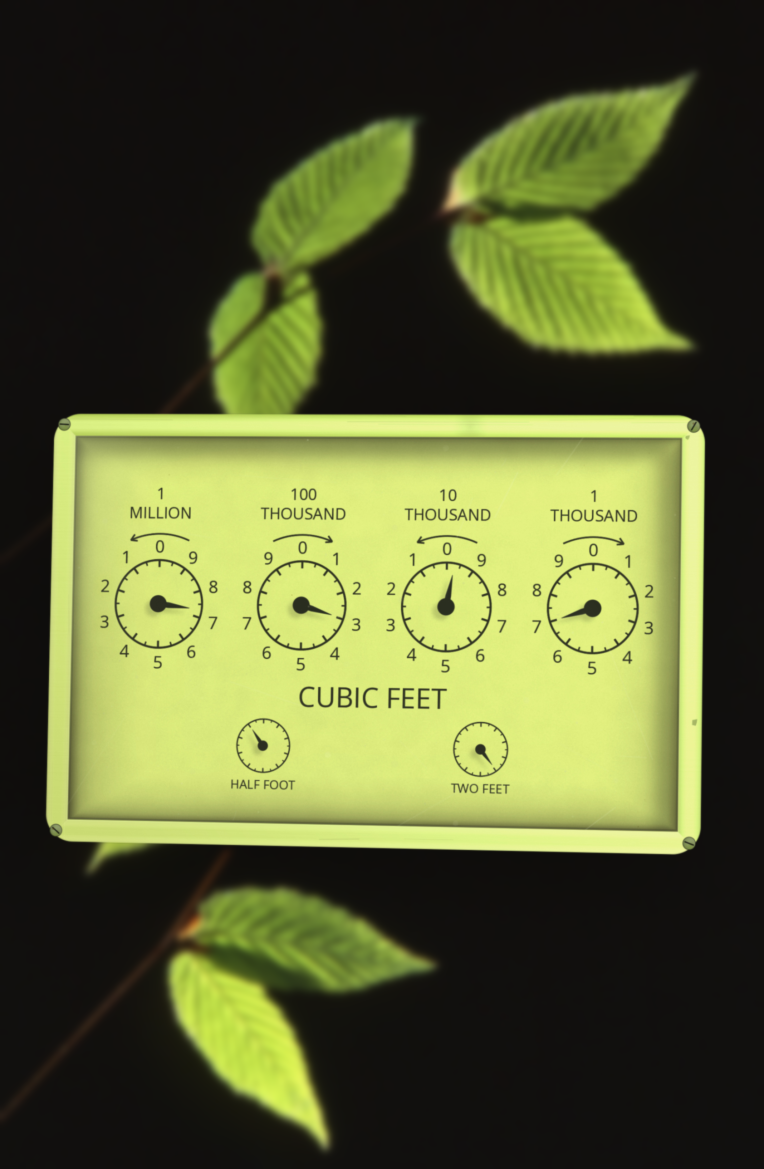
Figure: value=729700 unit=ft³
